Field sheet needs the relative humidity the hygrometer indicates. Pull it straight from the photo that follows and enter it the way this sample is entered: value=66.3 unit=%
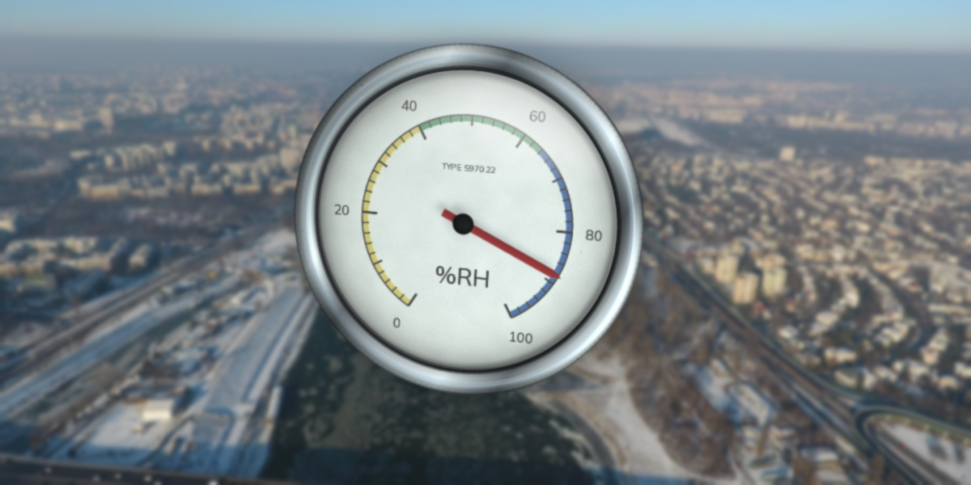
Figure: value=88 unit=%
